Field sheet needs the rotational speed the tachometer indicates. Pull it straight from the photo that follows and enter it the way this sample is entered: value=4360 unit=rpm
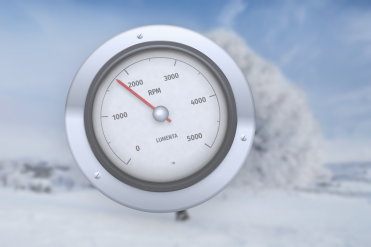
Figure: value=1750 unit=rpm
